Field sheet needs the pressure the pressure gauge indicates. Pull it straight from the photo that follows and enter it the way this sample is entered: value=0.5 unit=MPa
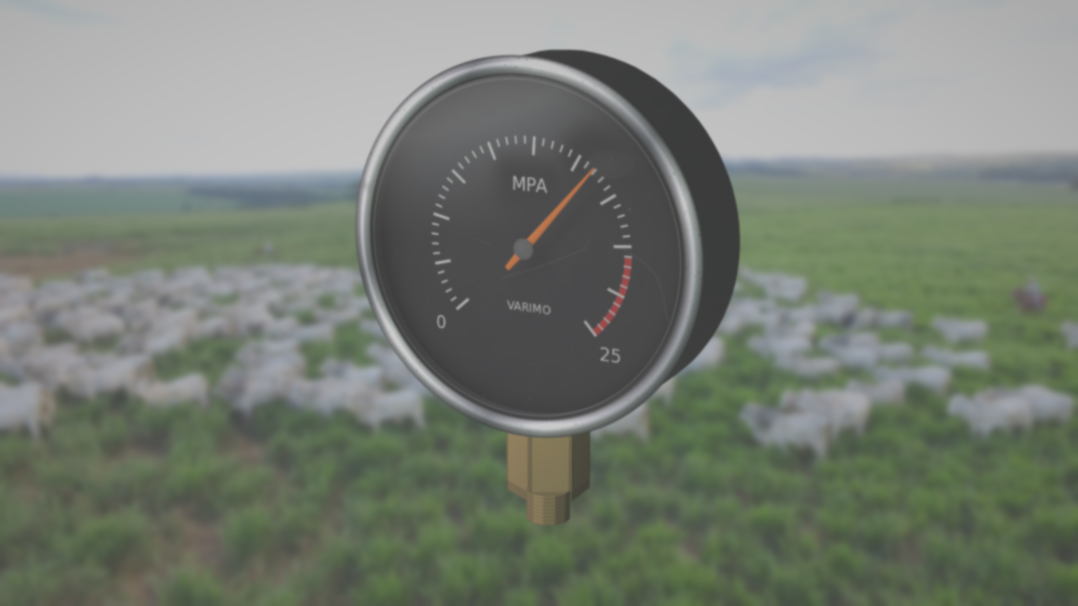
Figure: value=16 unit=MPa
